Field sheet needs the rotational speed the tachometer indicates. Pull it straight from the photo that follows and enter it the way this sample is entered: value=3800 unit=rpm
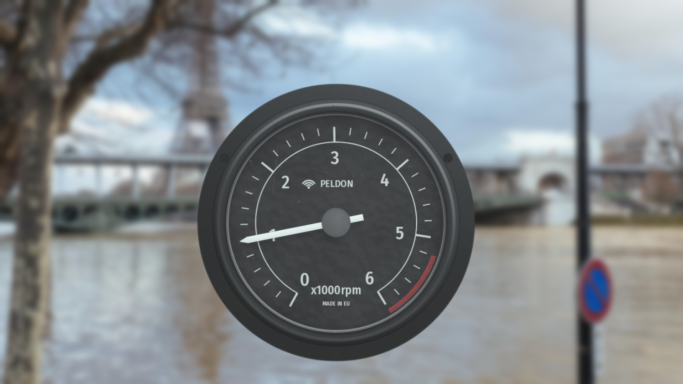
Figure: value=1000 unit=rpm
